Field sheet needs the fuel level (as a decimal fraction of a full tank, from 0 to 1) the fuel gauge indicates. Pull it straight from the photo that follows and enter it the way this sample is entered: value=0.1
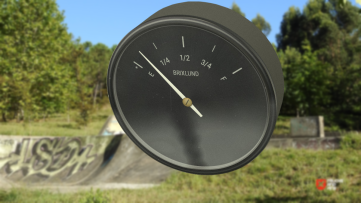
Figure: value=0.125
